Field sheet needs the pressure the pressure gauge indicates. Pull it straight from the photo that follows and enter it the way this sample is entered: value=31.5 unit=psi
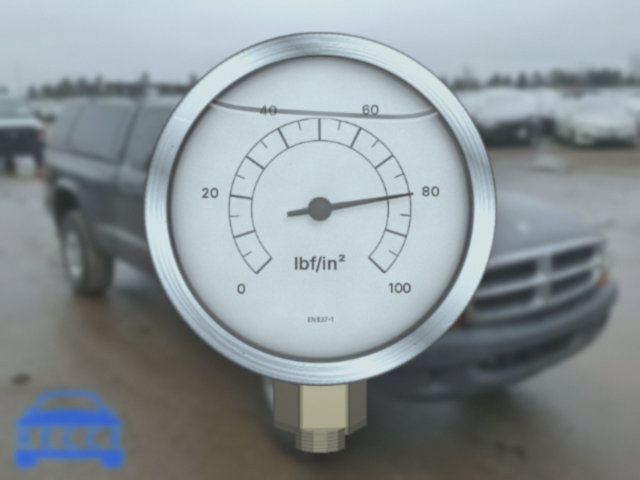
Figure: value=80 unit=psi
